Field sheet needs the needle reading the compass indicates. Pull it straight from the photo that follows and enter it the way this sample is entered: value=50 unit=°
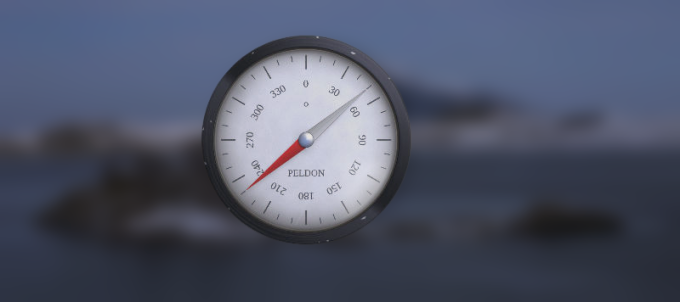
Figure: value=230 unit=°
